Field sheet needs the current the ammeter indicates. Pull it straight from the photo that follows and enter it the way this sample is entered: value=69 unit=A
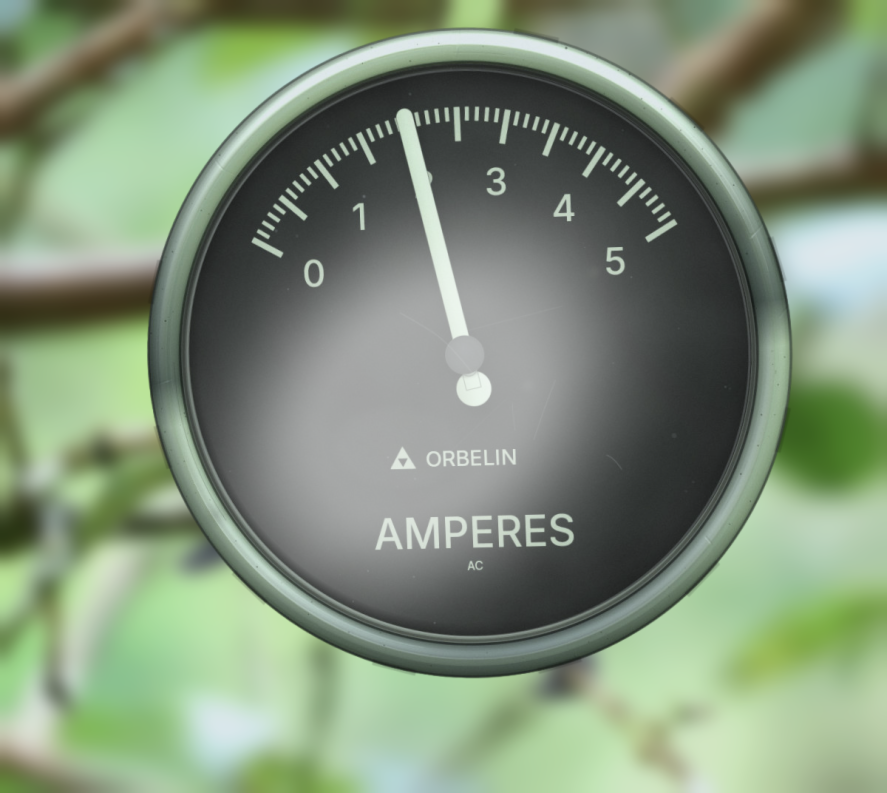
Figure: value=2 unit=A
